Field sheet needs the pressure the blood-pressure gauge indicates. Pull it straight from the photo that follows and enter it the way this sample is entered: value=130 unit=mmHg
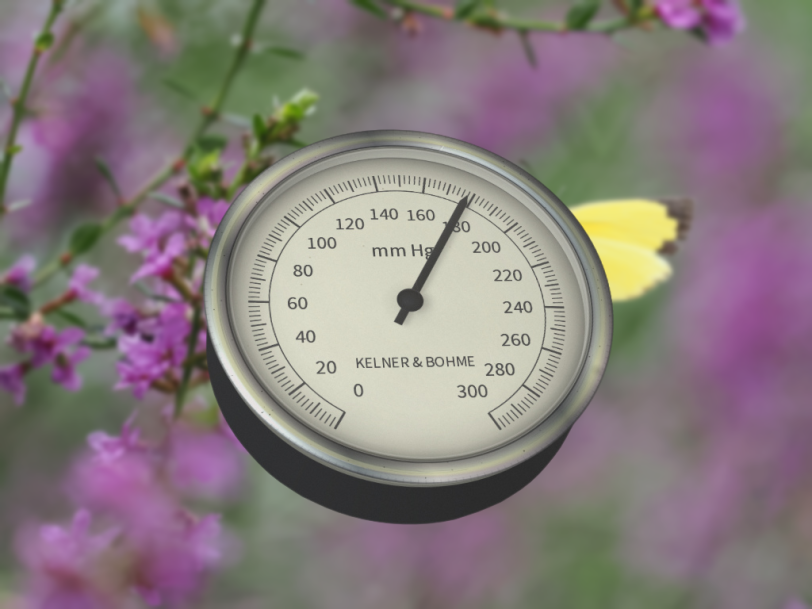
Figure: value=178 unit=mmHg
